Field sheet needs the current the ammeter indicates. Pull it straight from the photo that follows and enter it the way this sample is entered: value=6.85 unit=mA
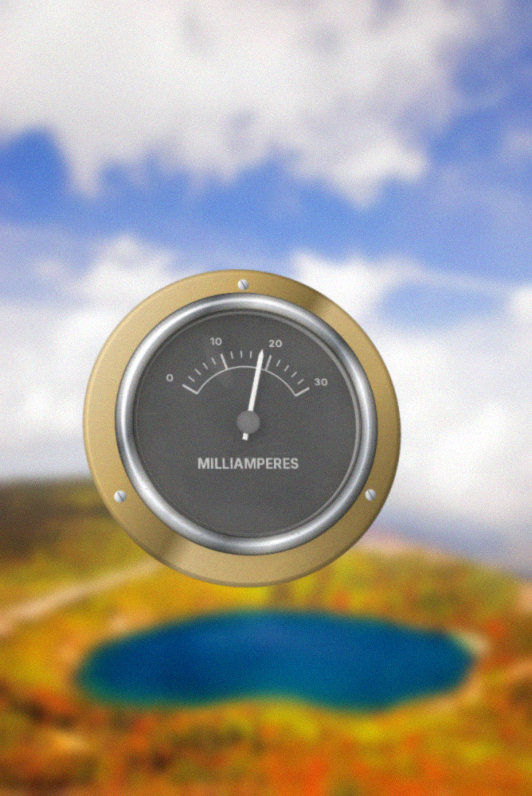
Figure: value=18 unit=mA
